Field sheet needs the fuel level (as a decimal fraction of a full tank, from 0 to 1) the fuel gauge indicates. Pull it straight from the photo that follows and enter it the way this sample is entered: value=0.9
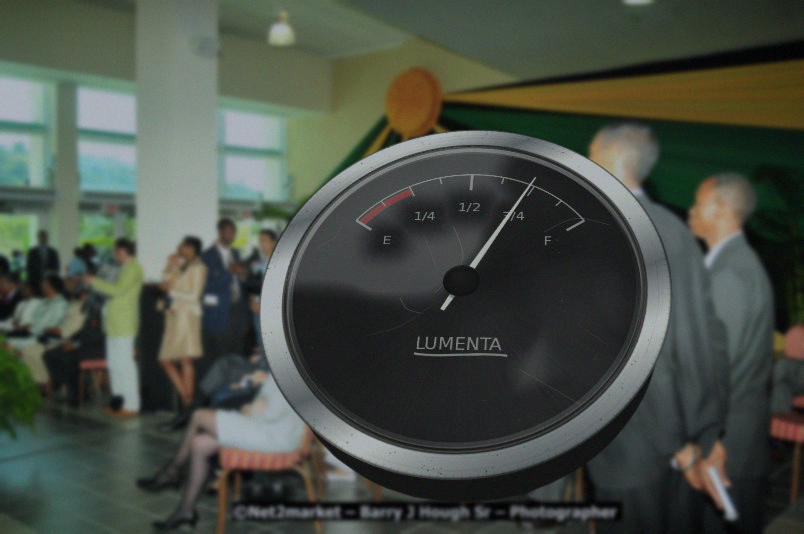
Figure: value=0.75
